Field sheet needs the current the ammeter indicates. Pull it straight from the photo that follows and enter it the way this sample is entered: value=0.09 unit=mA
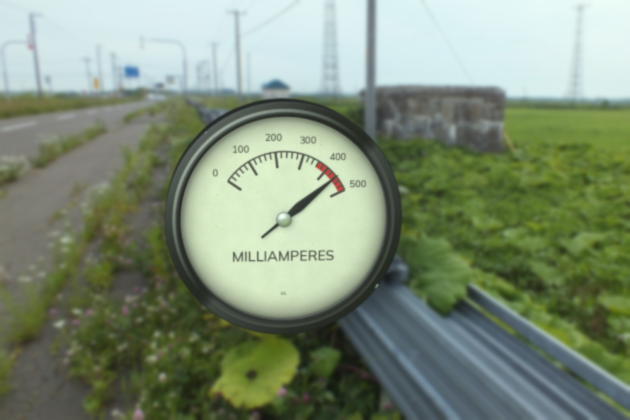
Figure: value=440 unit=mA
